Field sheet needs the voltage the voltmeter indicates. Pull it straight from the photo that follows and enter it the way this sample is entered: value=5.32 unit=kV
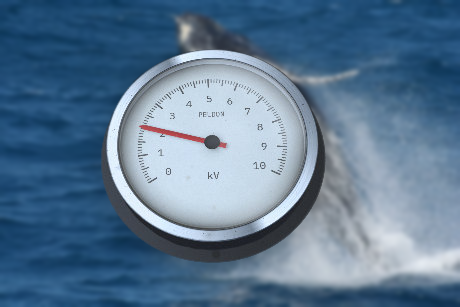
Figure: value=2 unit=kV
